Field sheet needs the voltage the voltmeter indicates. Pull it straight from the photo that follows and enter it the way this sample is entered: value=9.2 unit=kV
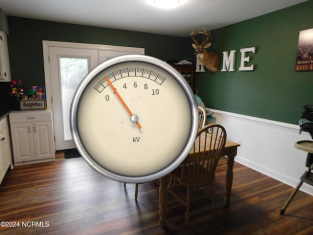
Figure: value=2 unit=kV
